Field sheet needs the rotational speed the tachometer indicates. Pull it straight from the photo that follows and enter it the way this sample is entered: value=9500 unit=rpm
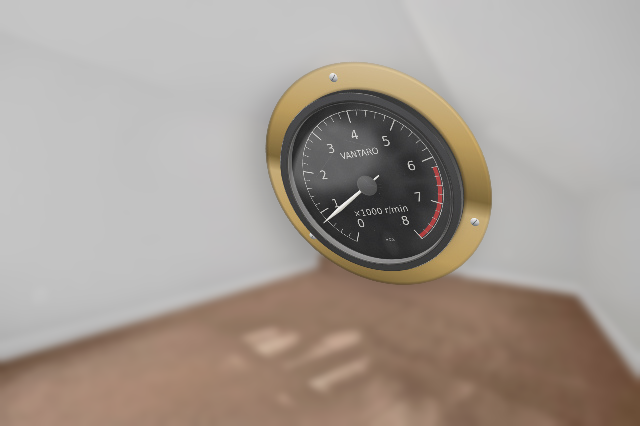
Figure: value=800 unit=rpm
